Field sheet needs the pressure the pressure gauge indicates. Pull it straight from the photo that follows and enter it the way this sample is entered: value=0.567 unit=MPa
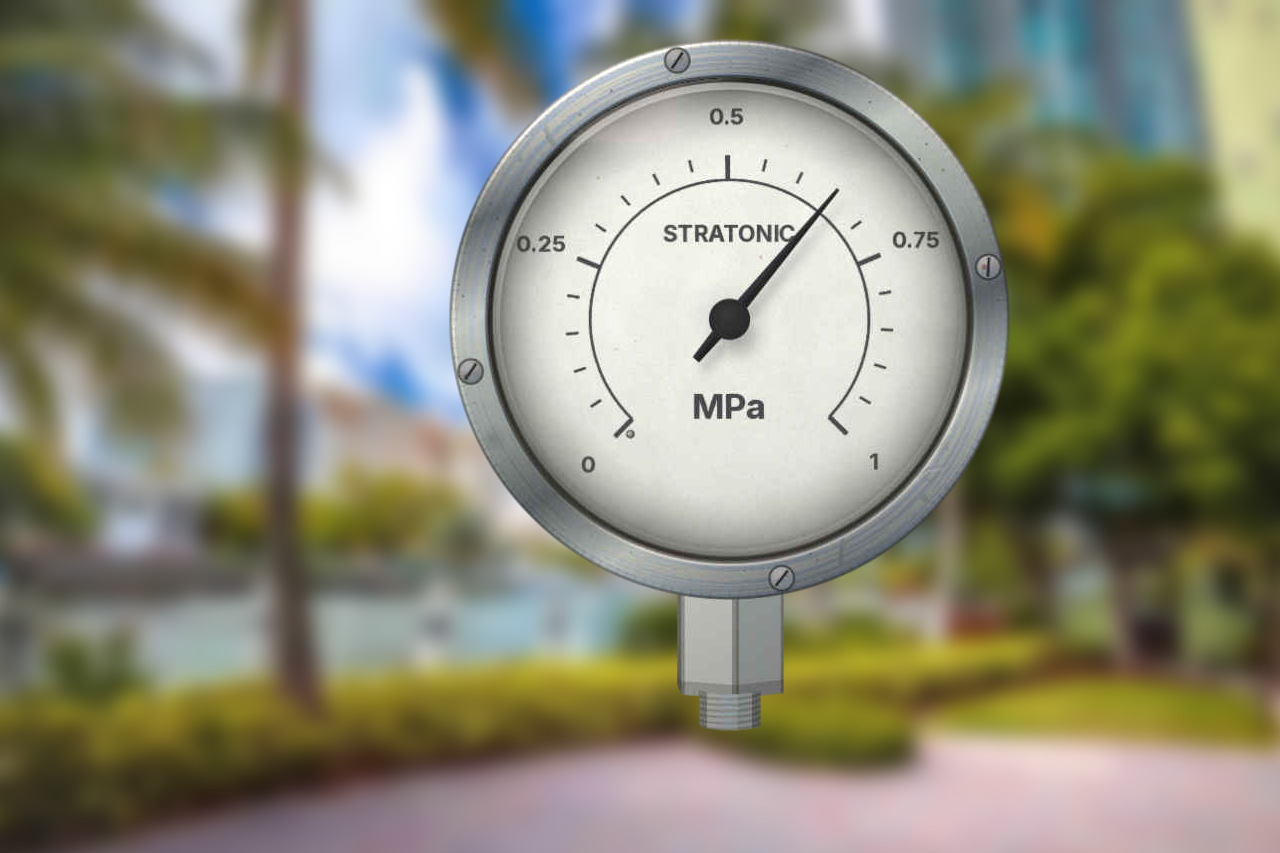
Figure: value=0.65 unit=MPa
